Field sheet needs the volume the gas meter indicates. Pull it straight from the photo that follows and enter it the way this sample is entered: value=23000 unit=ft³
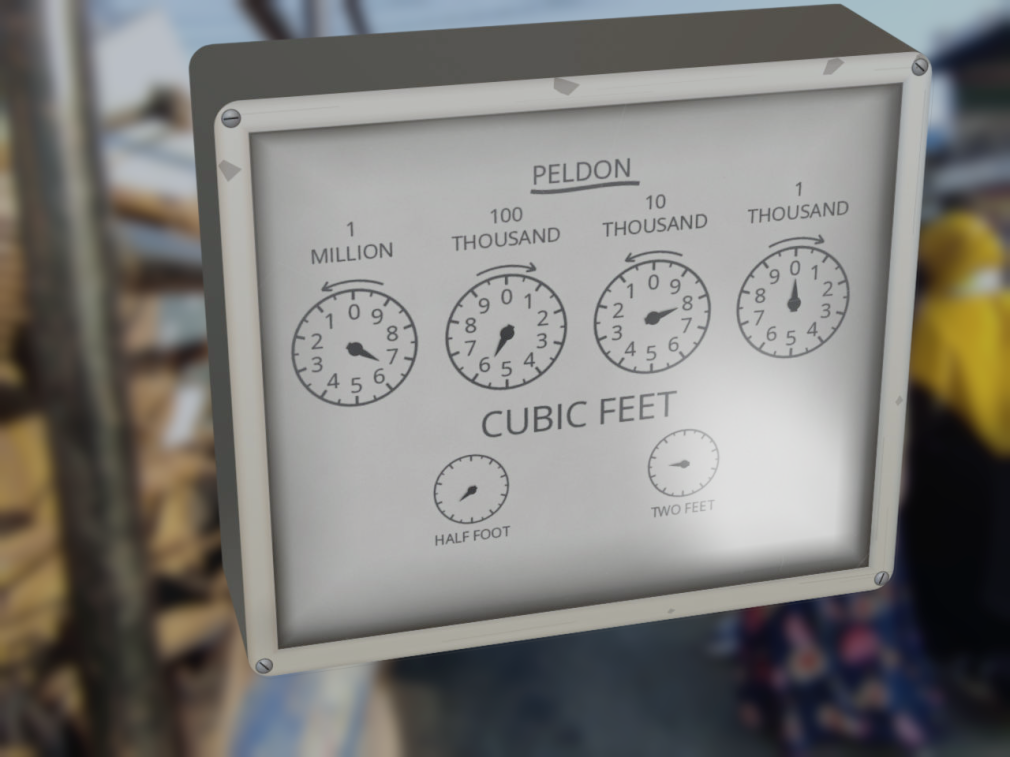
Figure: value=658000 unit=ft³
